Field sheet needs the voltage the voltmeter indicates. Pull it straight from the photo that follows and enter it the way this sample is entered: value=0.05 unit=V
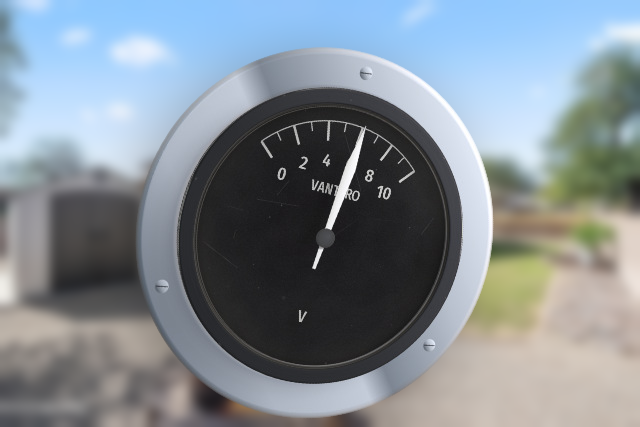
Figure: value=6 unit=V
